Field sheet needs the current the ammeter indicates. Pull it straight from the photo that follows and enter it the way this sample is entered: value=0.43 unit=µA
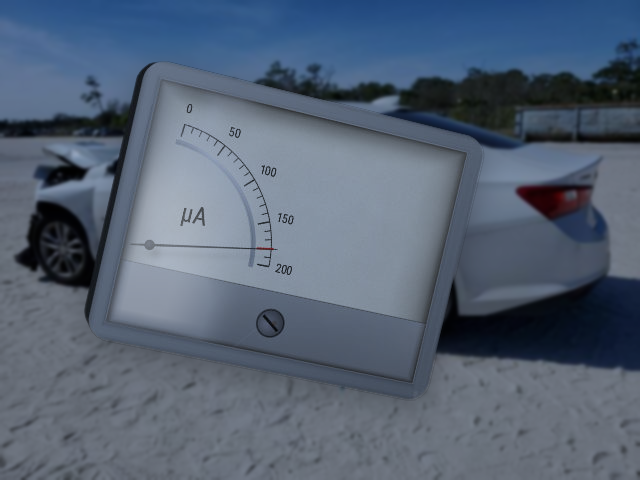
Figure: value=180 unit=µA
